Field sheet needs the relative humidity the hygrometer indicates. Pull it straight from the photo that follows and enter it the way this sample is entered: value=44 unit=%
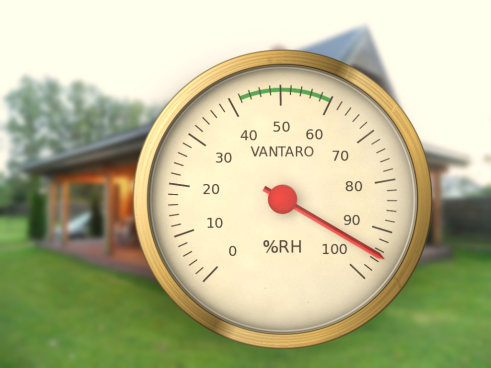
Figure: value=95 unit=%
